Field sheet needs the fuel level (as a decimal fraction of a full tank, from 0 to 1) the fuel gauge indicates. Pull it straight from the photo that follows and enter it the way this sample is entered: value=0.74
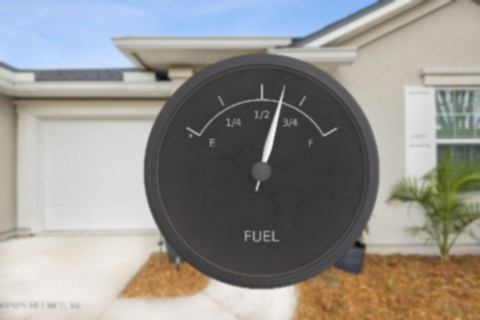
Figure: value=0.625
